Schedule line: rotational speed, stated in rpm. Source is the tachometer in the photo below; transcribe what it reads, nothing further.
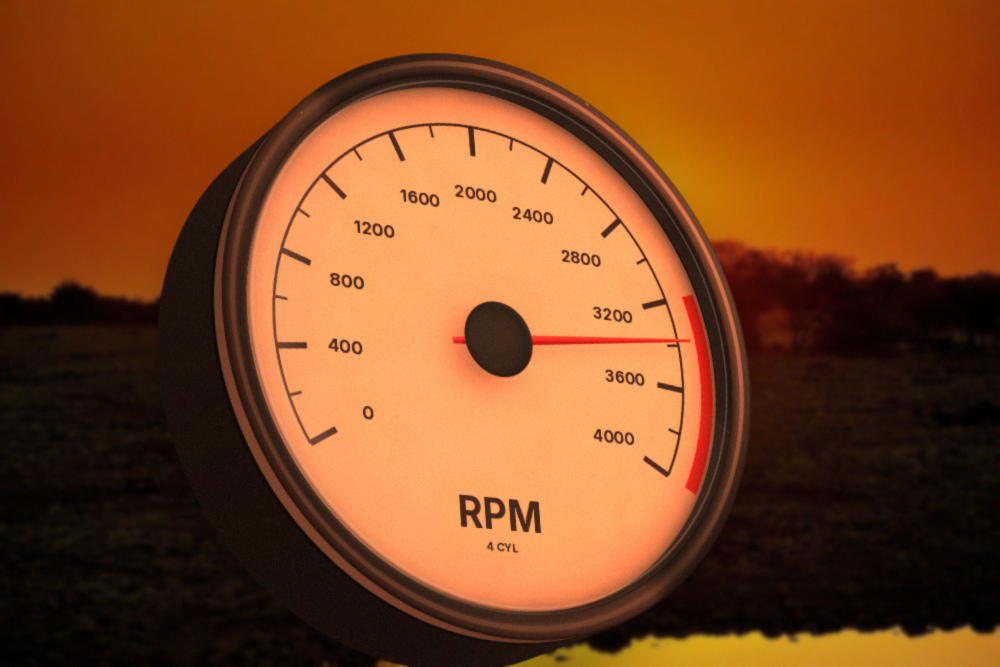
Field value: 3400 rpm
